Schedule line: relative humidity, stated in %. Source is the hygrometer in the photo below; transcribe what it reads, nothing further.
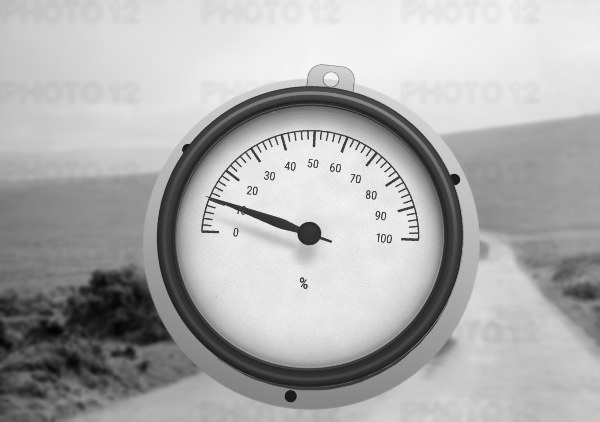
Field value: 10 %
